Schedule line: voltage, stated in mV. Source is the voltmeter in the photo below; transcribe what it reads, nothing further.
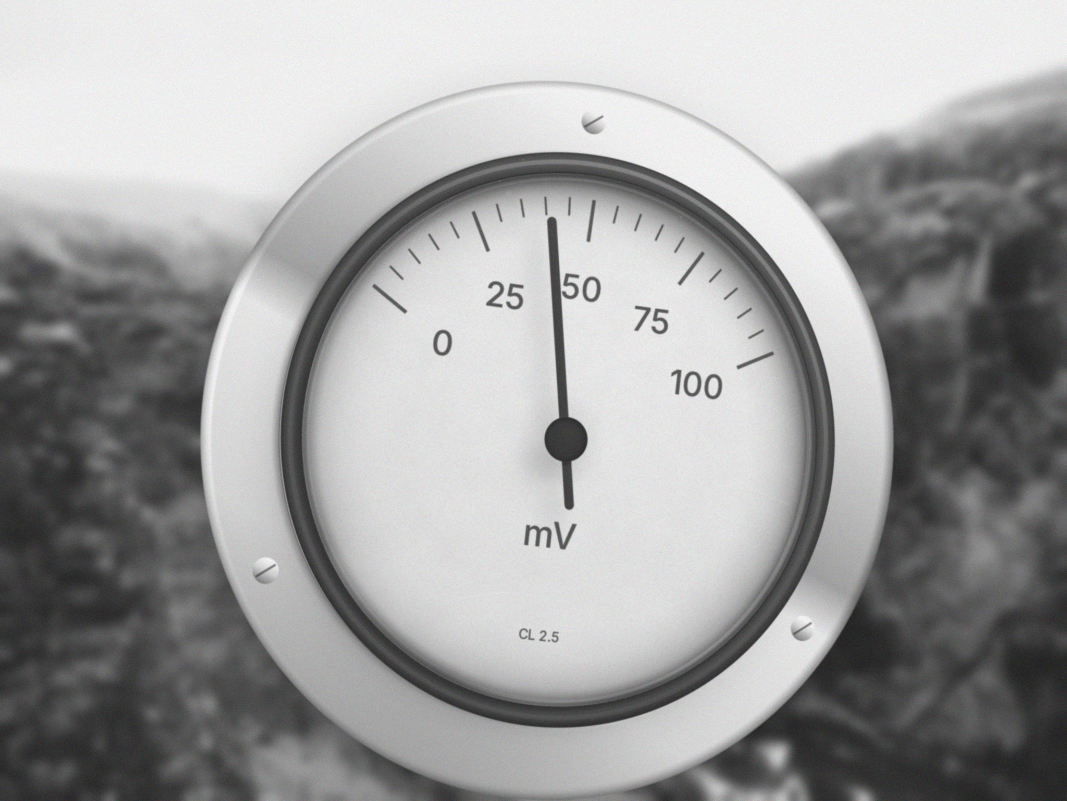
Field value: 40 mV
